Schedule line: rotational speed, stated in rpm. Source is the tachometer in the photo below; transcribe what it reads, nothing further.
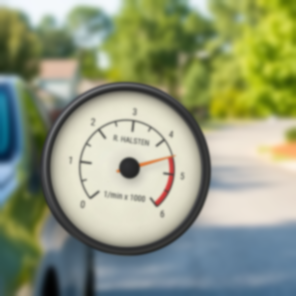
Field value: 4500 rpm
